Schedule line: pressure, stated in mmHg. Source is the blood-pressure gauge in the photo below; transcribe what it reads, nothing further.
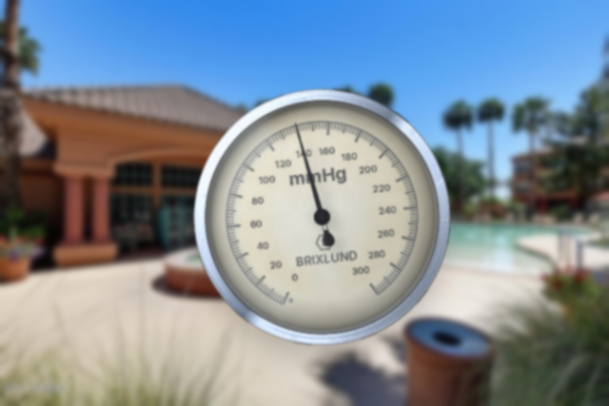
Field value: 140 mmHg
